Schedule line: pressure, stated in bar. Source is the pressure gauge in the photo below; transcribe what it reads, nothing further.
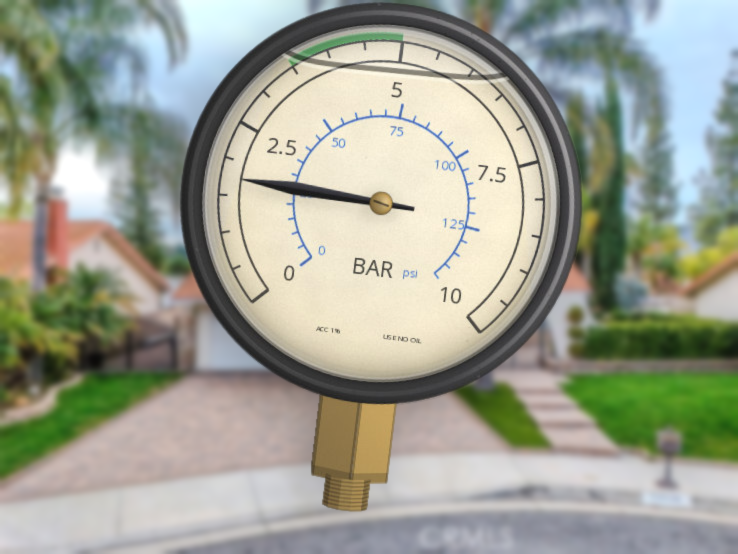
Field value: 1.75 bar
